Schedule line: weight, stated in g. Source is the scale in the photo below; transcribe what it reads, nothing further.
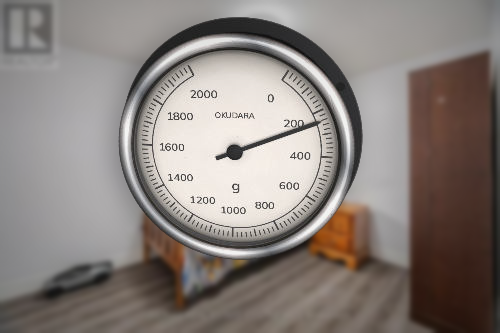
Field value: 240 g
